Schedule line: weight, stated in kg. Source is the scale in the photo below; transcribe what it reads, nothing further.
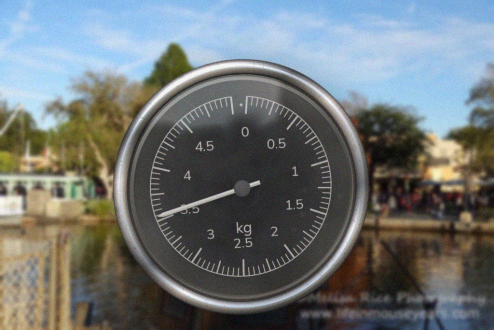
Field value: 3.55 kg
